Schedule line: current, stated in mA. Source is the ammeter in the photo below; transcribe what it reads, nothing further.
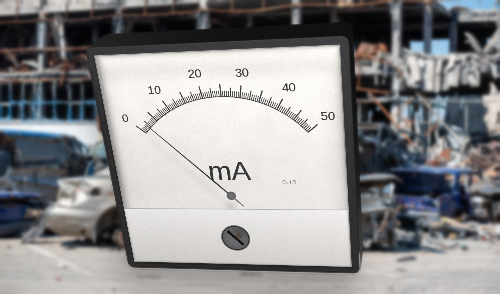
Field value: 2.5 mA
